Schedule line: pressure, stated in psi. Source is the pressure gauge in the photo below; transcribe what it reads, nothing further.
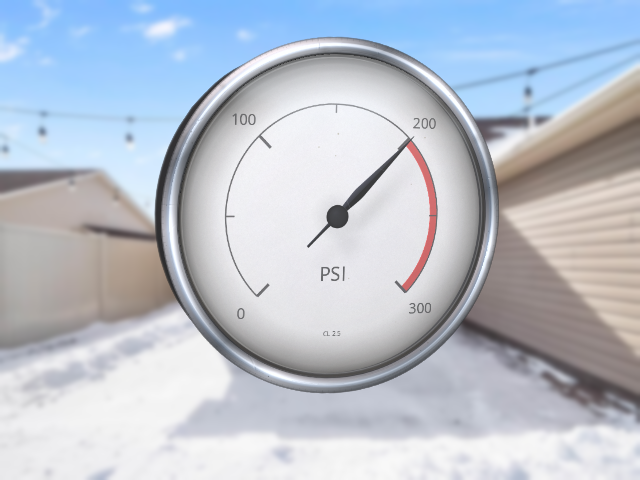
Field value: 200 psi
